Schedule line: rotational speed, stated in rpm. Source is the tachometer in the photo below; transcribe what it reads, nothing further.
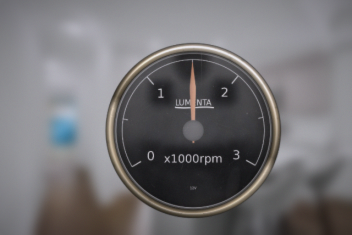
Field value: 1500 rpm
